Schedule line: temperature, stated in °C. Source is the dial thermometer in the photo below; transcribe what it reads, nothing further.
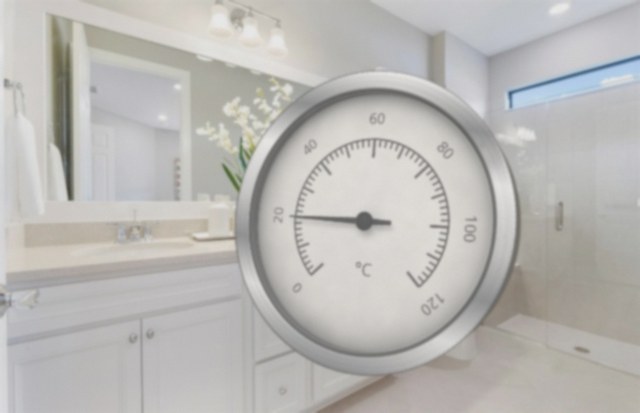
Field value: 20 °C
